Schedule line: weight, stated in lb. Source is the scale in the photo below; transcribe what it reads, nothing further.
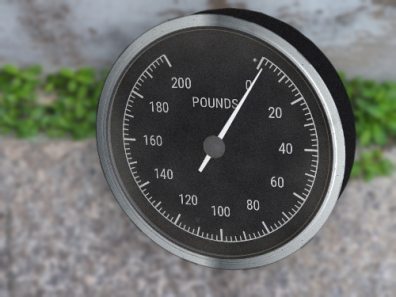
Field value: 2 lb
